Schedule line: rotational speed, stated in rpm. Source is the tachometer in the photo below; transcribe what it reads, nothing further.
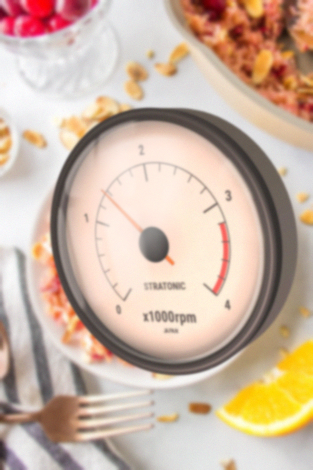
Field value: 1400 rpm
